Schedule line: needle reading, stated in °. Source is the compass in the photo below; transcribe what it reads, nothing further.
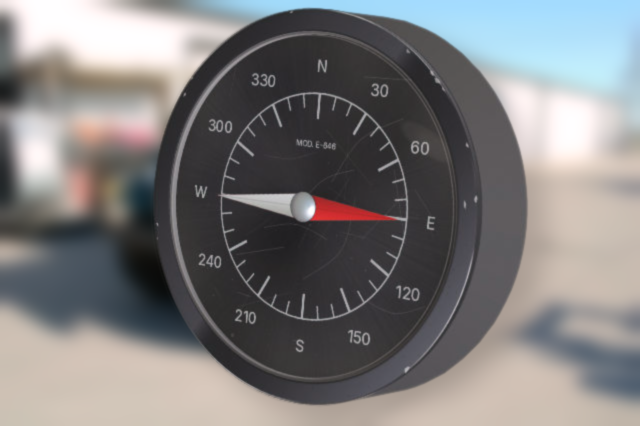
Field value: 90 °
